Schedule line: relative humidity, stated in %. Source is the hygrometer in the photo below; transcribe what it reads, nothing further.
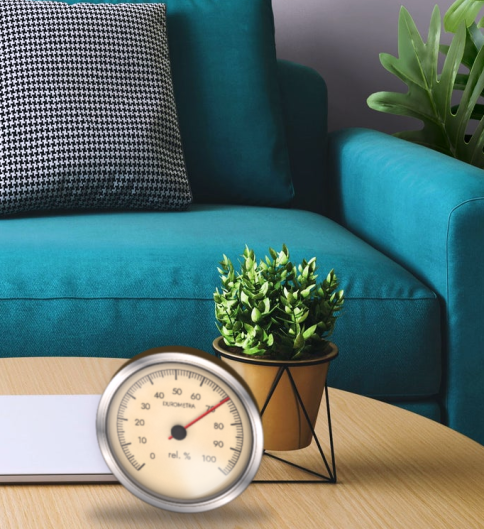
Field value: 70 %
